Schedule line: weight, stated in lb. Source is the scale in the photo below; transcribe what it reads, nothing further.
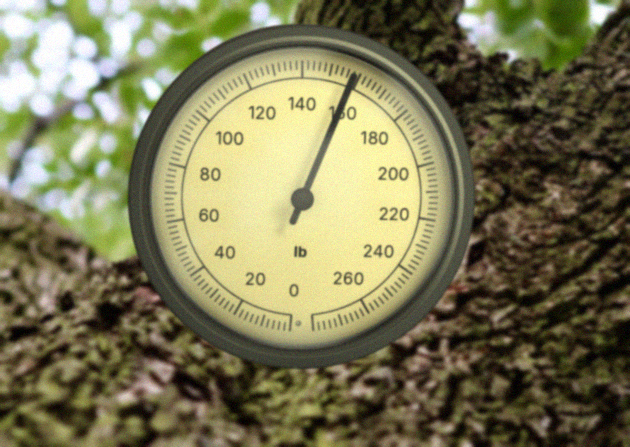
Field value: 158 lb
